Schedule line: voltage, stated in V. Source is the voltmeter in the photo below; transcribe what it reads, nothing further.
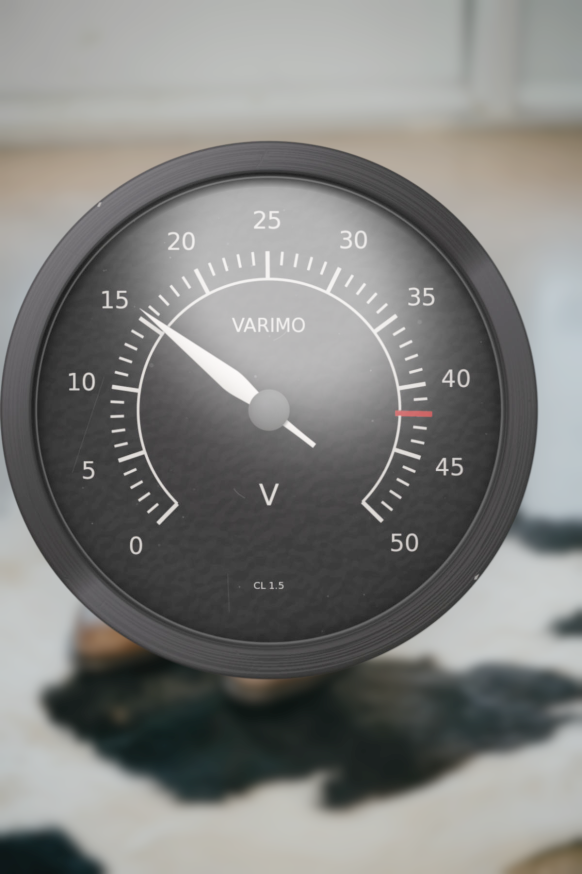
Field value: 15.5 V
